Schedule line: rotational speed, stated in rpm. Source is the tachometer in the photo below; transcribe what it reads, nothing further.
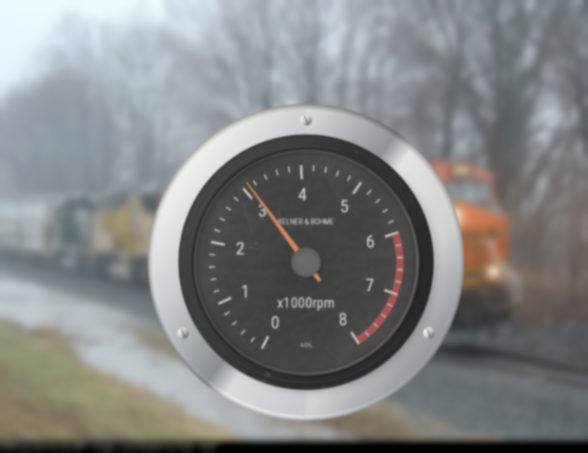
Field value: 3100 rpm
